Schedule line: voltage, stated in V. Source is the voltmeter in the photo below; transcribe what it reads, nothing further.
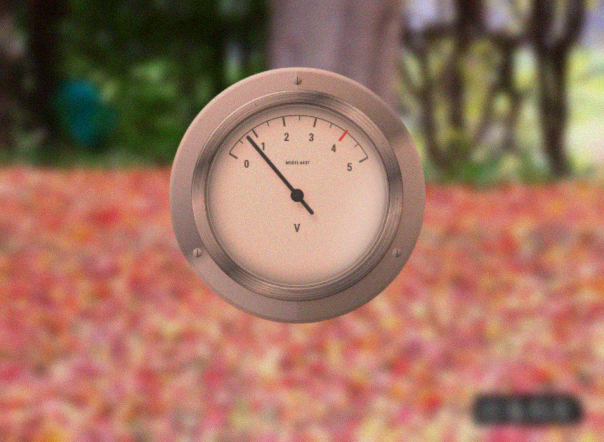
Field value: 0.75 V
